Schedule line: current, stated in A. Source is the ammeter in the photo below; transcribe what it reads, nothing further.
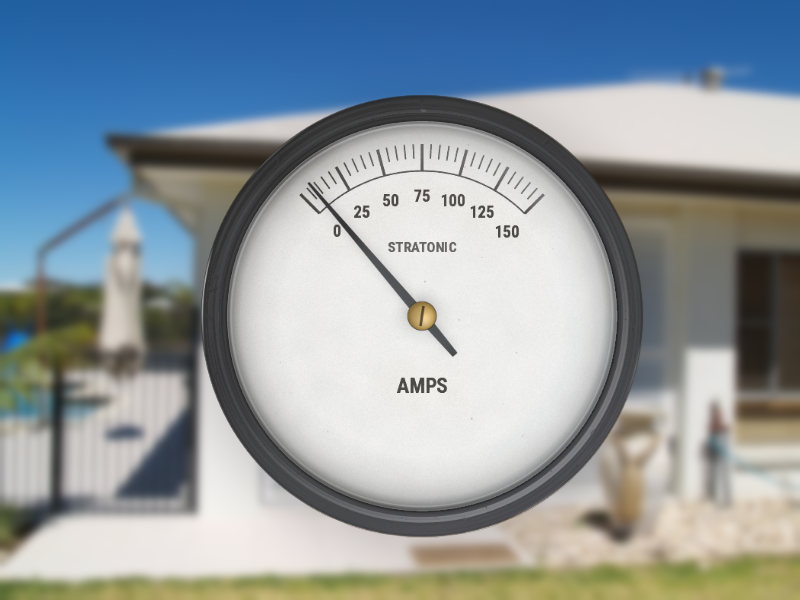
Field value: 7.5 A
